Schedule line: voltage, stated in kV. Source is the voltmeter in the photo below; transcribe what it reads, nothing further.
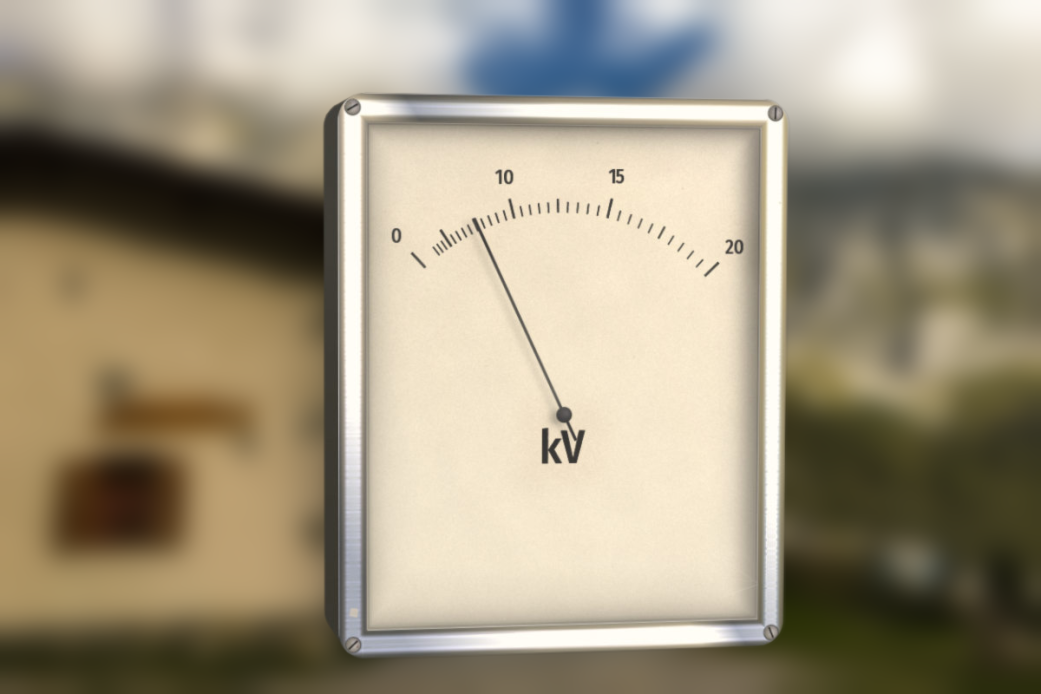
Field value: 7.5 kV
